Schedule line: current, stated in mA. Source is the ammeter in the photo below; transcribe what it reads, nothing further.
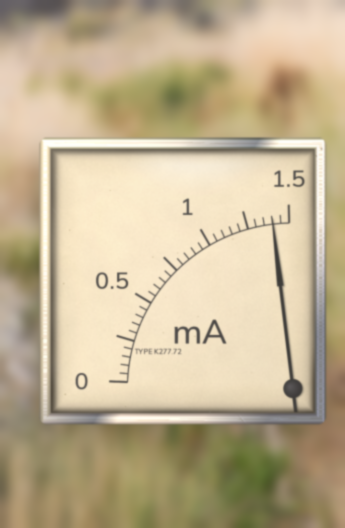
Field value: 1.4 mA
